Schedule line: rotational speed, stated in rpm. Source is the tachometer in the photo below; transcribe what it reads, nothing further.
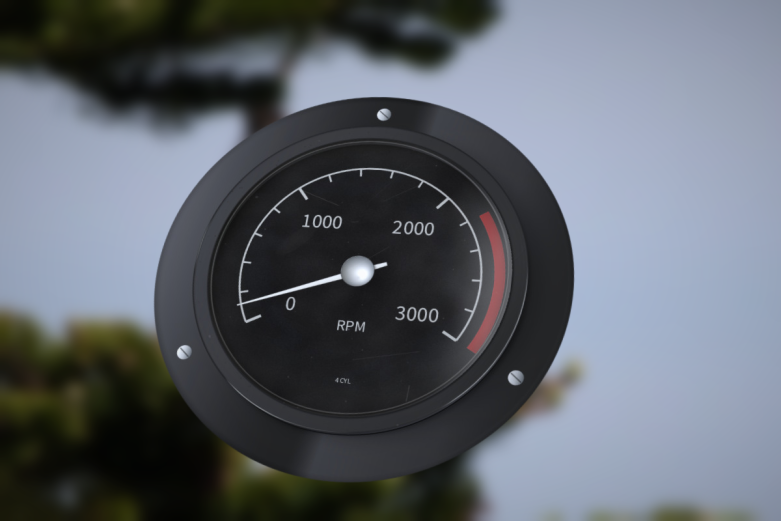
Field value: 100 rpm
